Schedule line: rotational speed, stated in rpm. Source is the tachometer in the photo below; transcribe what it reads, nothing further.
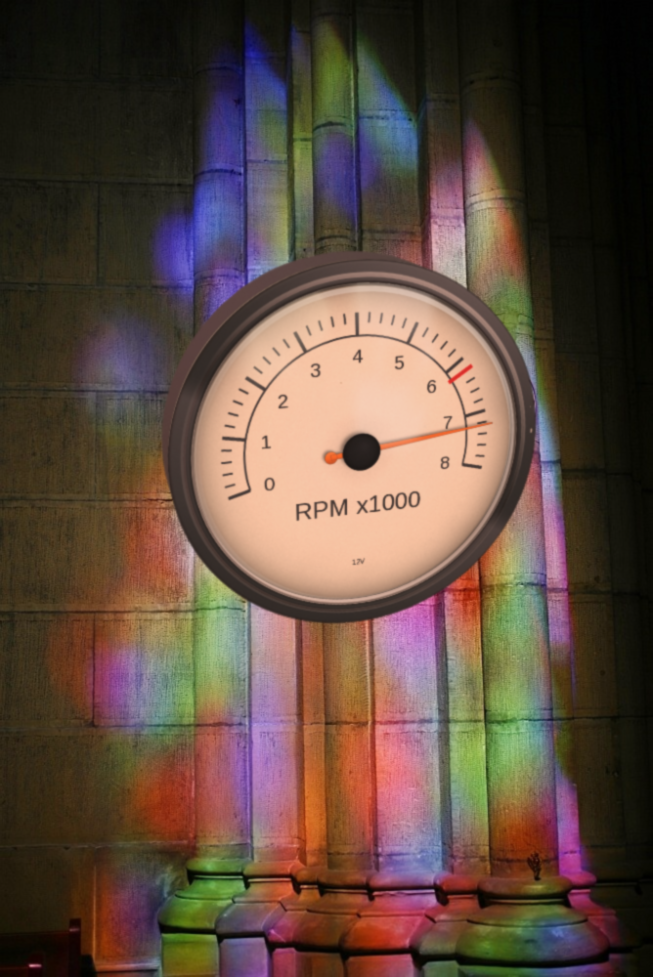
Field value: 7200 rpm
